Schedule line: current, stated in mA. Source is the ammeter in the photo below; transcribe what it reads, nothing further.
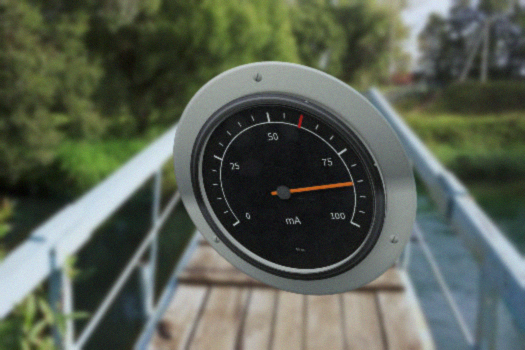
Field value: 85 mA
